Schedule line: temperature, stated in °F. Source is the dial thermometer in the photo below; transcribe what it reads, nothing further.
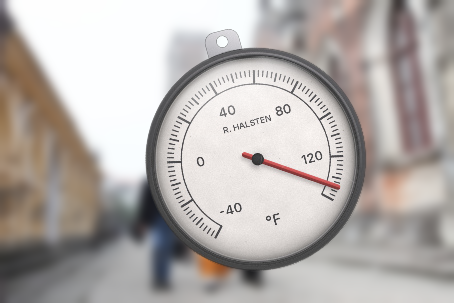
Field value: 134 °F
